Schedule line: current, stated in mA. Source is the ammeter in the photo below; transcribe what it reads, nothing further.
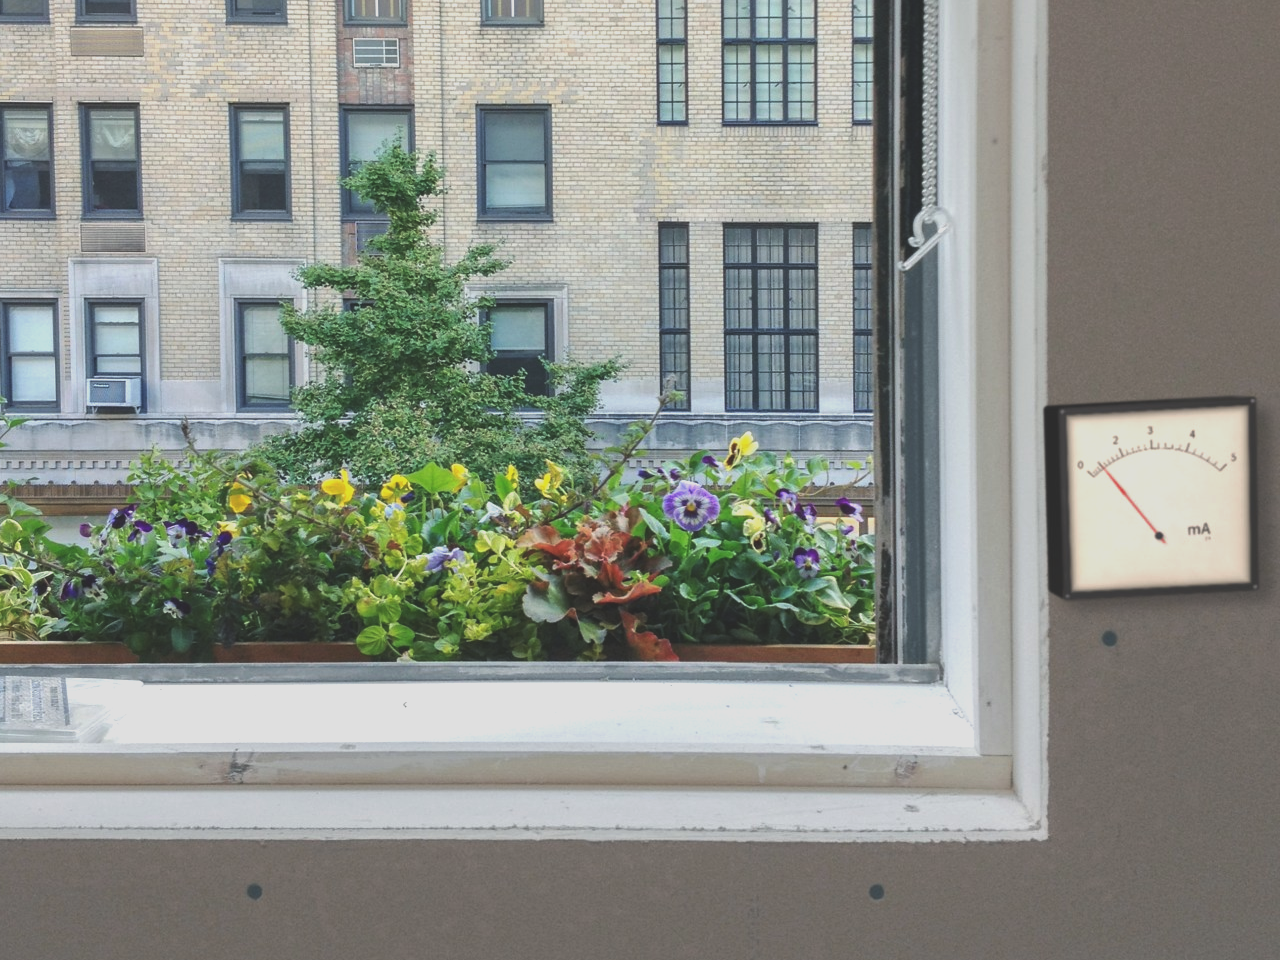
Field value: 1 mA
